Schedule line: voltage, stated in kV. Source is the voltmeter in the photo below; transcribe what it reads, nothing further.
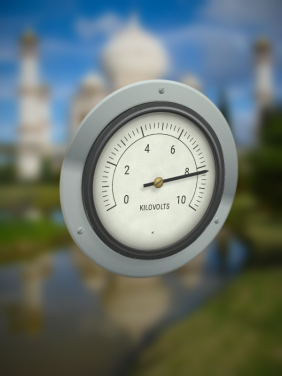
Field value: 8.2 kV
